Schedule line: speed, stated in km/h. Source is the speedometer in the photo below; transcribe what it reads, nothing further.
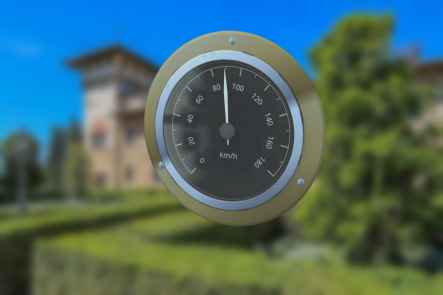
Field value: 90 km/h
